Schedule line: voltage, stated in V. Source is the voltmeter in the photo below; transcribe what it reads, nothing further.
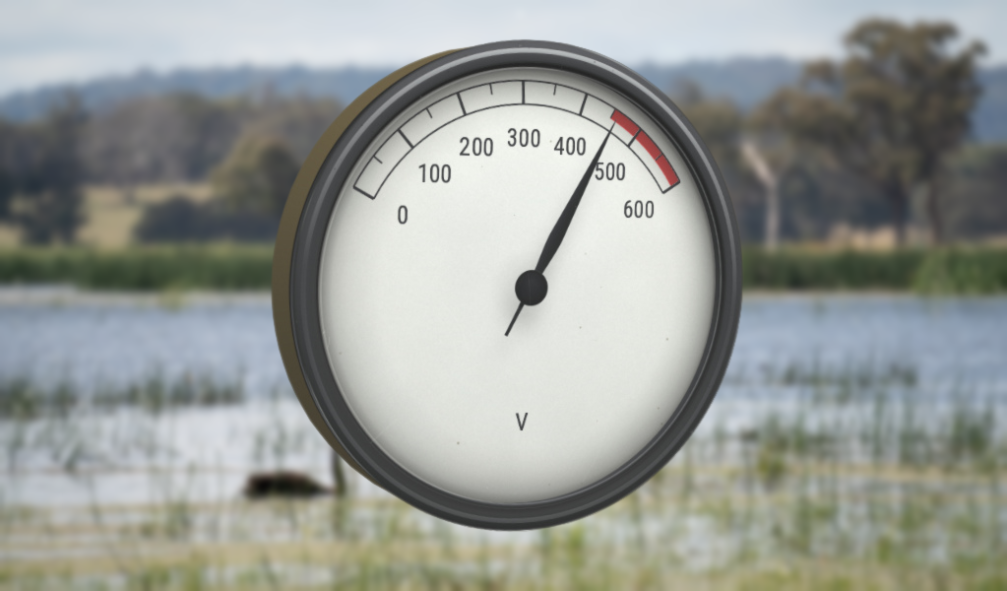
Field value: 450 V
